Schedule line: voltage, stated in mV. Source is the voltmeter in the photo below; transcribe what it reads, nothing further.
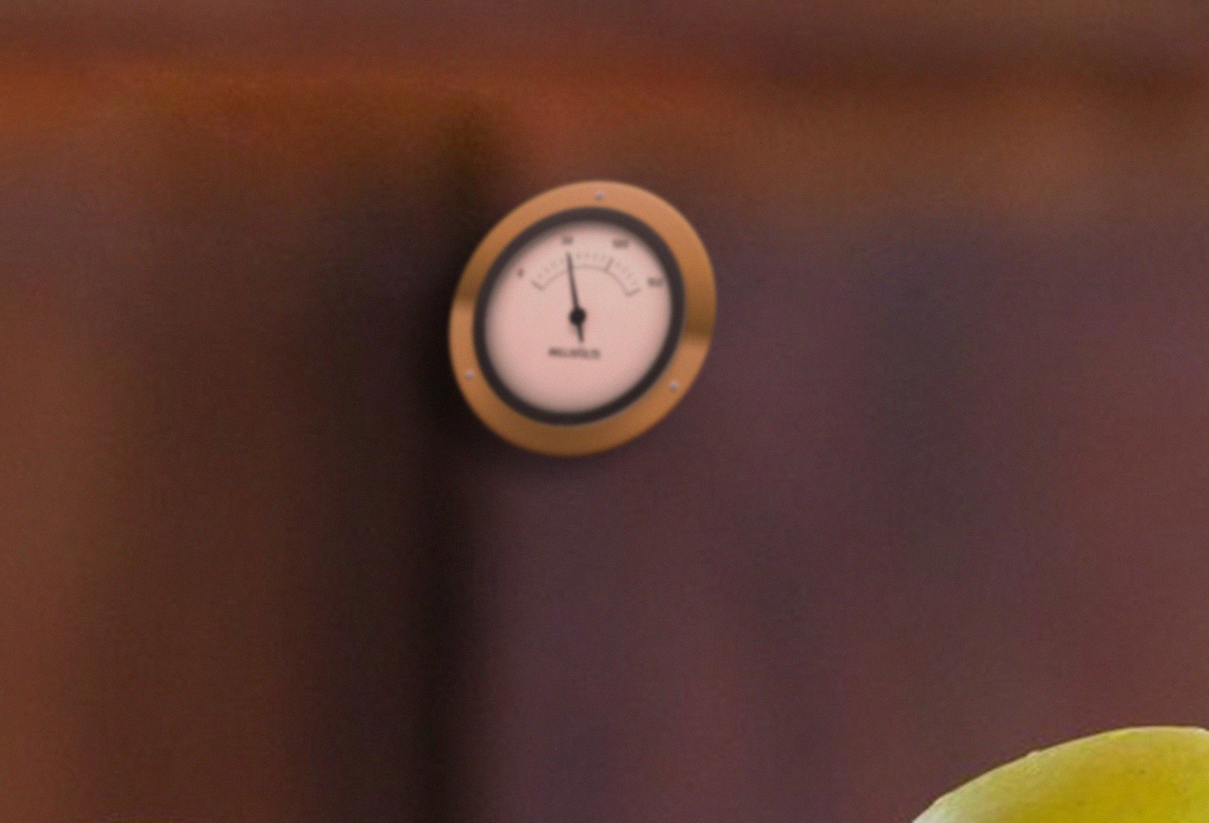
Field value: 50 mV
